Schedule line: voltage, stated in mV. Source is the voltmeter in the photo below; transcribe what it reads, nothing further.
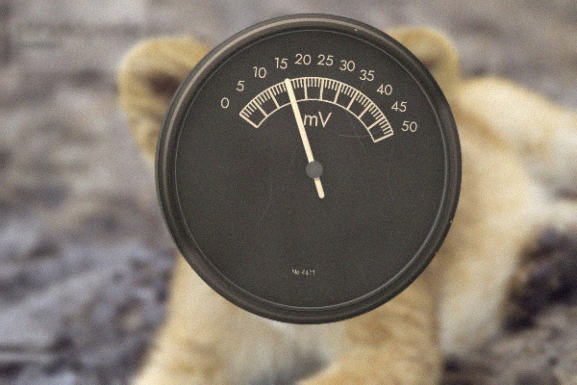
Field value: 15 mV
